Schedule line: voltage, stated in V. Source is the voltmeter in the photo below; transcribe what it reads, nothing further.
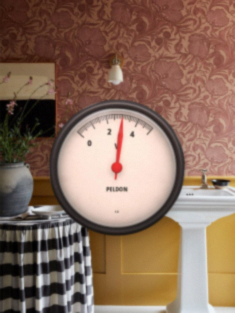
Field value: 3 V
